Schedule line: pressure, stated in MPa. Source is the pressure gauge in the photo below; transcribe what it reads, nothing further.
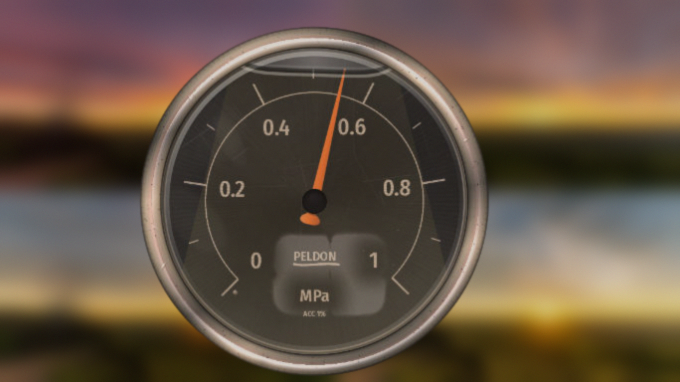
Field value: 0.55 MPa
